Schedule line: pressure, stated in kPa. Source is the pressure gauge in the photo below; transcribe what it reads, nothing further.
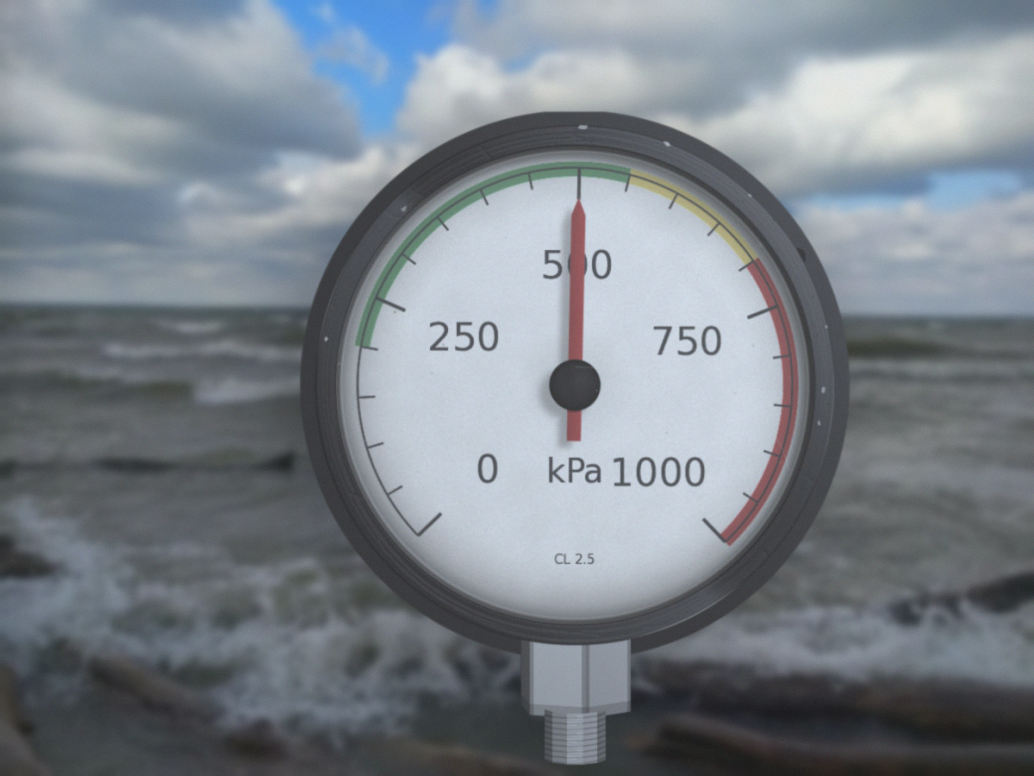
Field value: 500 kPa
